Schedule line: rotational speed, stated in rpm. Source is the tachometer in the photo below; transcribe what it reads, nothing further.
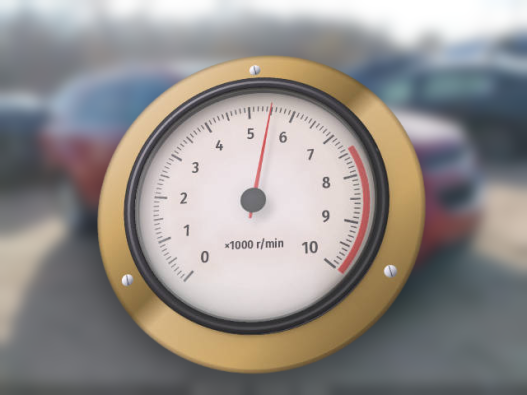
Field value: 5500 rpm
